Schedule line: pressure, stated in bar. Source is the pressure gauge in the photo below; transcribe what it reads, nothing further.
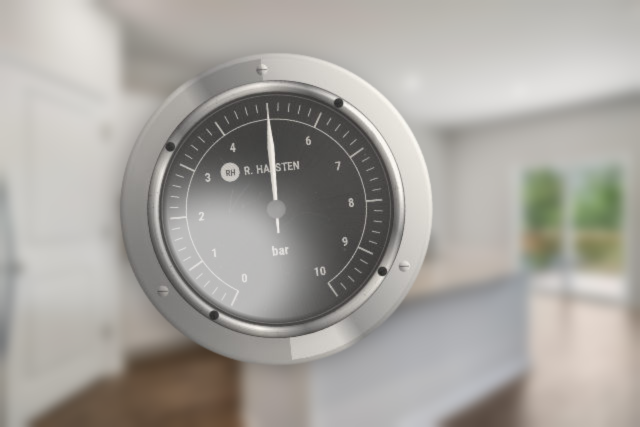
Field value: 5 bar
